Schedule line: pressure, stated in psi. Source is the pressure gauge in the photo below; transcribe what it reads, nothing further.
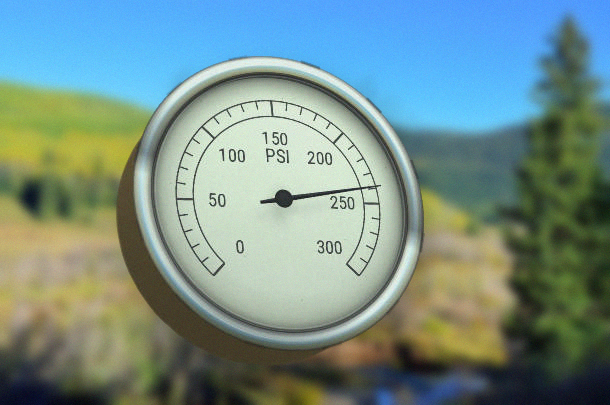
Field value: 240 psi
